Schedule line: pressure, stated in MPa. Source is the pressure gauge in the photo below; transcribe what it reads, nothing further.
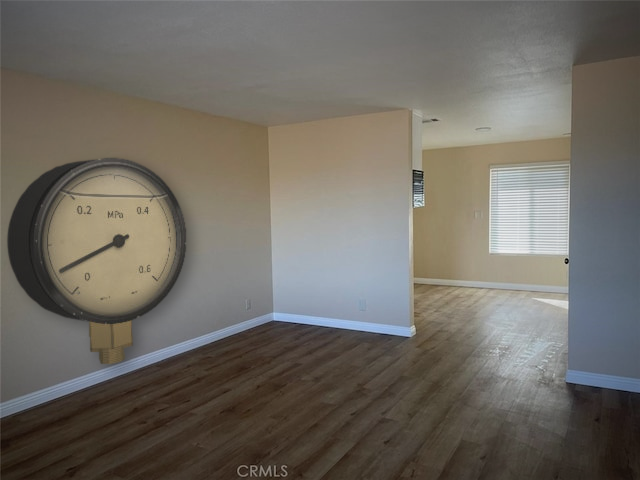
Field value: 0.05 MPa
